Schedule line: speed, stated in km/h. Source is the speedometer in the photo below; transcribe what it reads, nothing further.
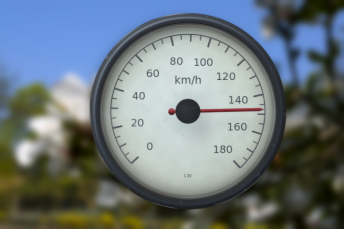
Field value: 147.5 km/h
